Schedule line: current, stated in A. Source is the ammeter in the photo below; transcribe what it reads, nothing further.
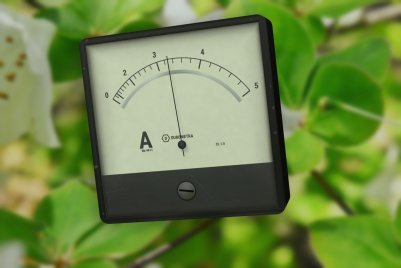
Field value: 3.3 A
